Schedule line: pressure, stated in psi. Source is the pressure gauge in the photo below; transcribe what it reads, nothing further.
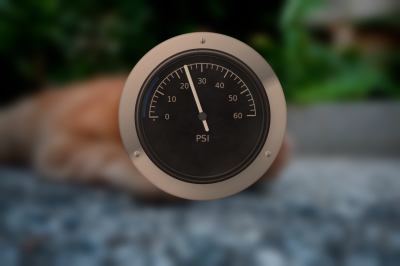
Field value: 24 psi
